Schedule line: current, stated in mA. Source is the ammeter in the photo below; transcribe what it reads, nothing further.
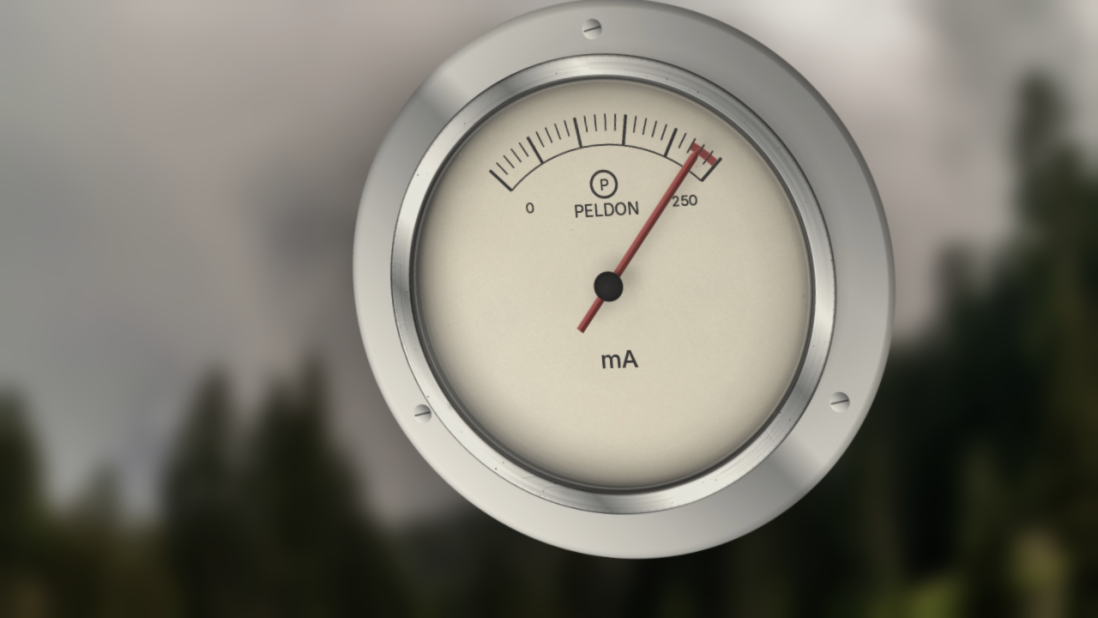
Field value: 230 mA
